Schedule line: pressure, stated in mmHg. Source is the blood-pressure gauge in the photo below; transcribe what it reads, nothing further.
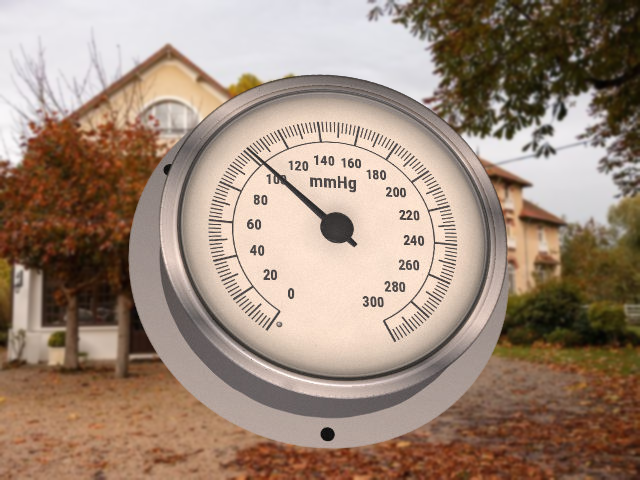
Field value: 100 mmHg
